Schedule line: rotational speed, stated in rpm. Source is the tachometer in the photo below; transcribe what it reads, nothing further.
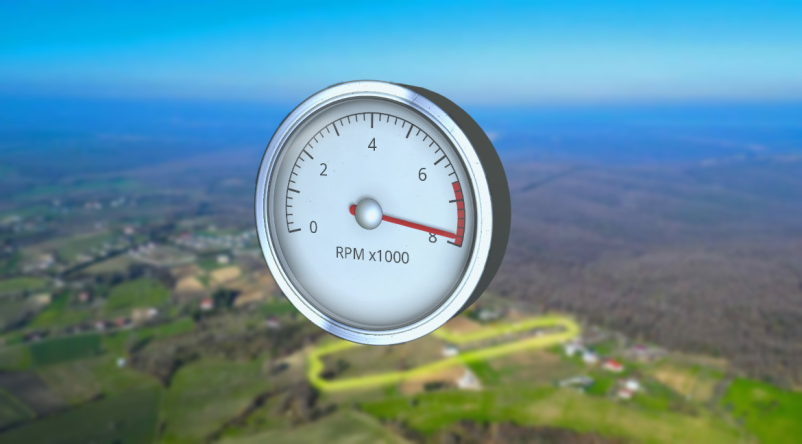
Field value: 7800 rpm
